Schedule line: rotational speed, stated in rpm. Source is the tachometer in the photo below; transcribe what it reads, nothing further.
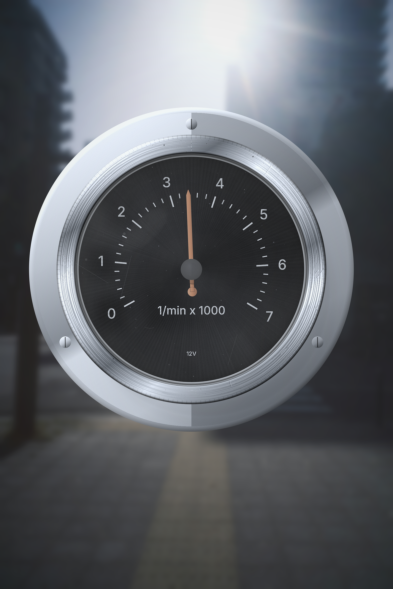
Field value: 3400 rpm
